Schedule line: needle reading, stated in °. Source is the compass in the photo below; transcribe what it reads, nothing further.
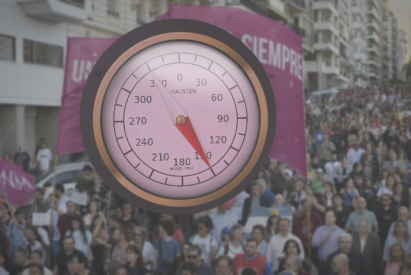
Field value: 150 °
